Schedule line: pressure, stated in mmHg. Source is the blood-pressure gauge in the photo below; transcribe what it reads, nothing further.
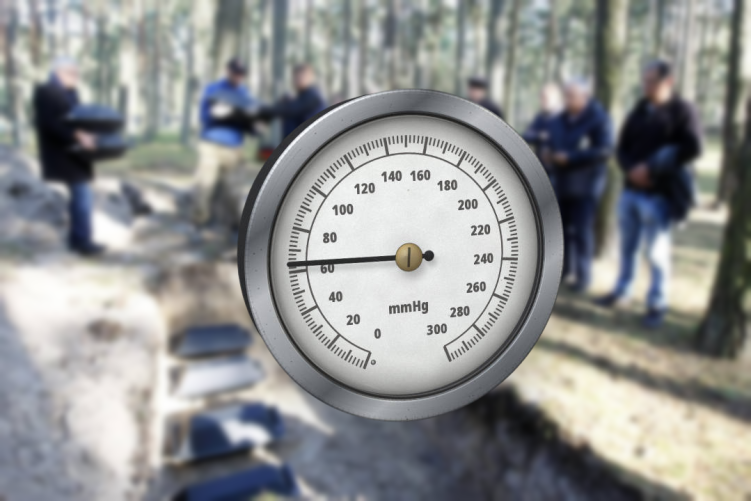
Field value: 64 mmHg
